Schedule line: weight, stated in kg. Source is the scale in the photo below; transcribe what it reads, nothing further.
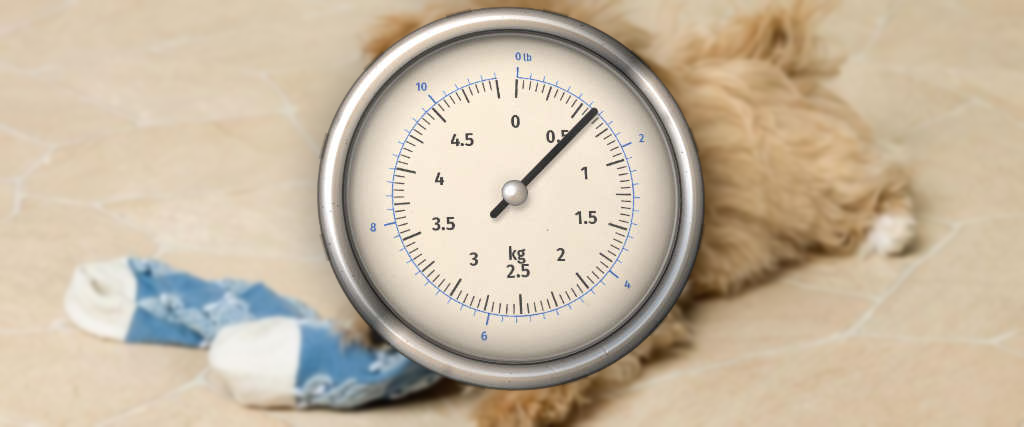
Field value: 0.6 kg
